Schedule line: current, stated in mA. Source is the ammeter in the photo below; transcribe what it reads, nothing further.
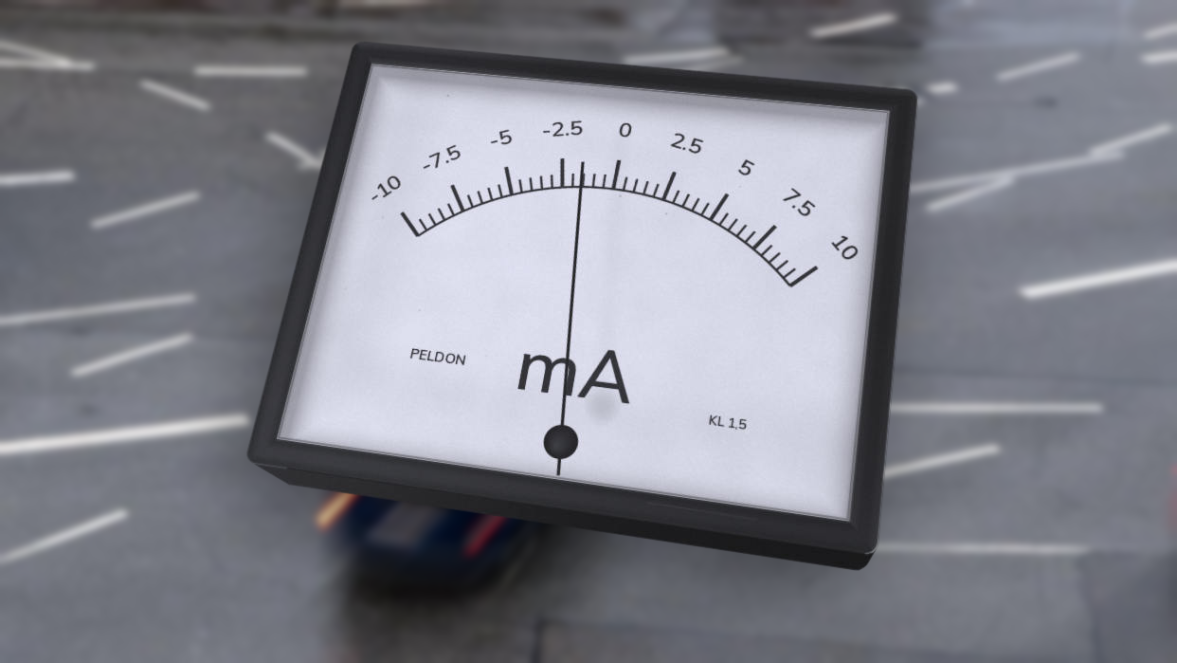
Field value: -1.5 mA
